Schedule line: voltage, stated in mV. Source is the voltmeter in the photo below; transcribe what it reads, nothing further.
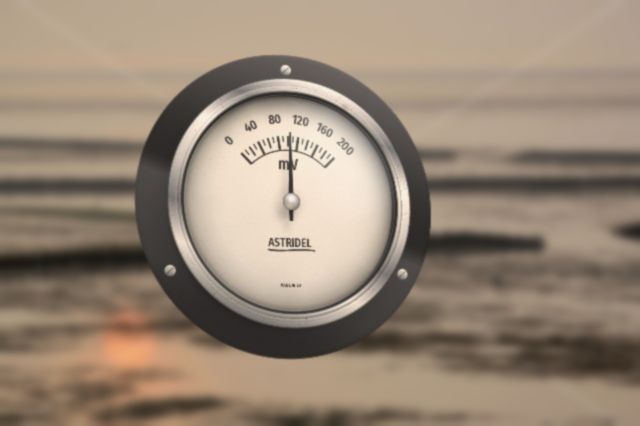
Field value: 100 mV
